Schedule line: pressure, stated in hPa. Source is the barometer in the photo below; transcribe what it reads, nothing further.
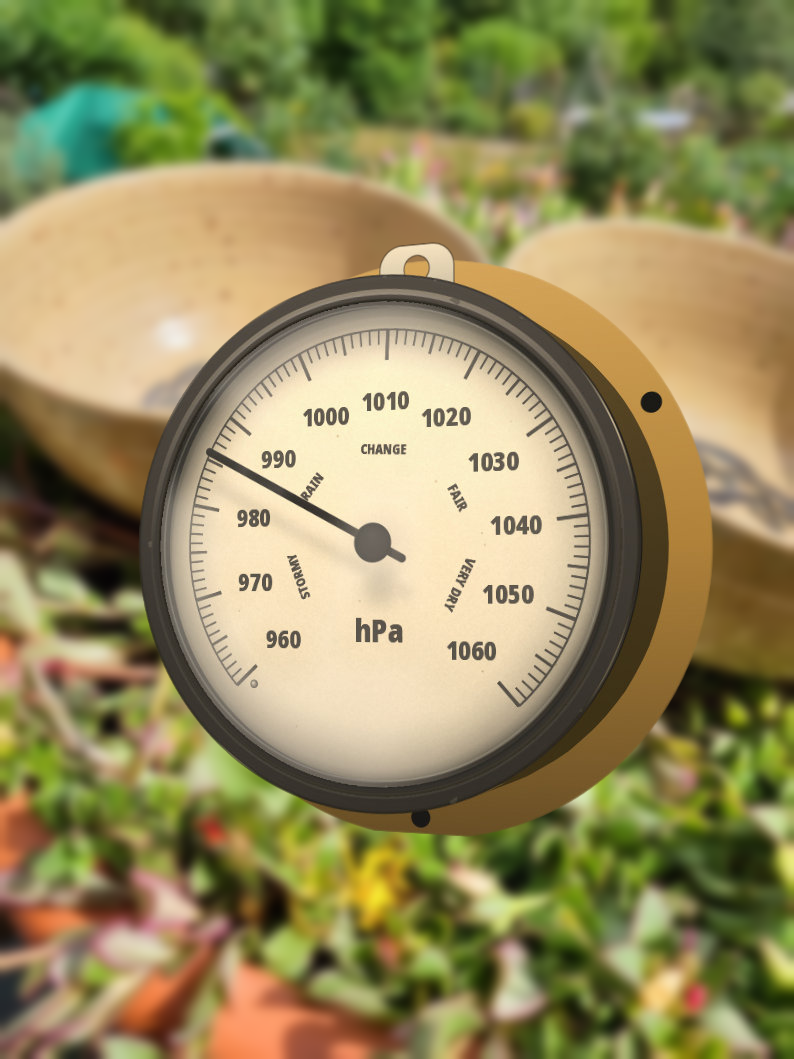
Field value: 986 hPa
